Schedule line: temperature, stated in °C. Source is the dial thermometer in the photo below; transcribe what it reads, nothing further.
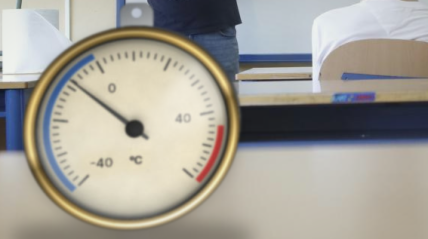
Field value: -8 °C
